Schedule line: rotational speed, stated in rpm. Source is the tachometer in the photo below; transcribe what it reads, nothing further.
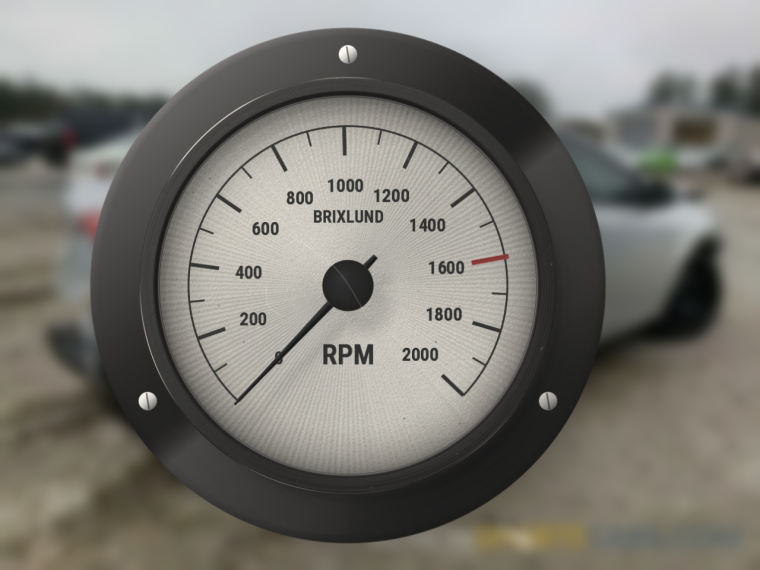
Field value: 0 rpm
